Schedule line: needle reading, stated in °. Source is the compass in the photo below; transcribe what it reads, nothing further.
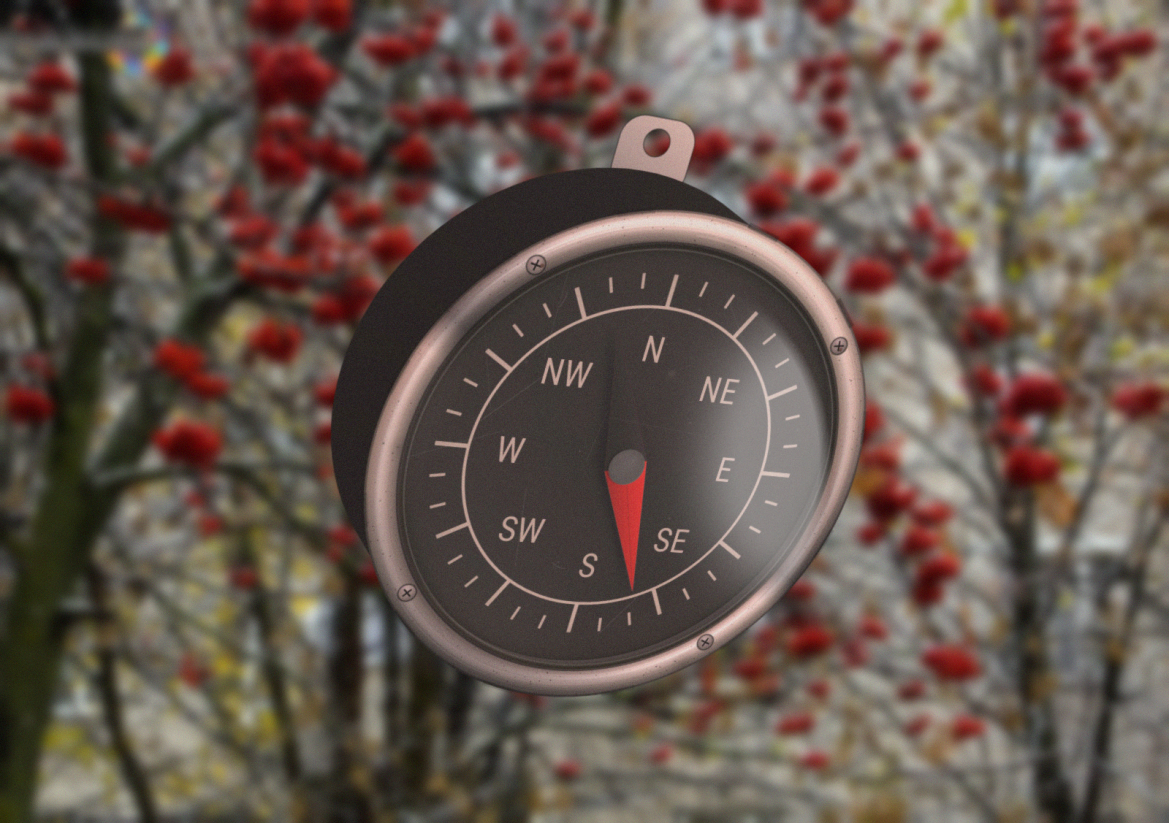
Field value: 160 °
